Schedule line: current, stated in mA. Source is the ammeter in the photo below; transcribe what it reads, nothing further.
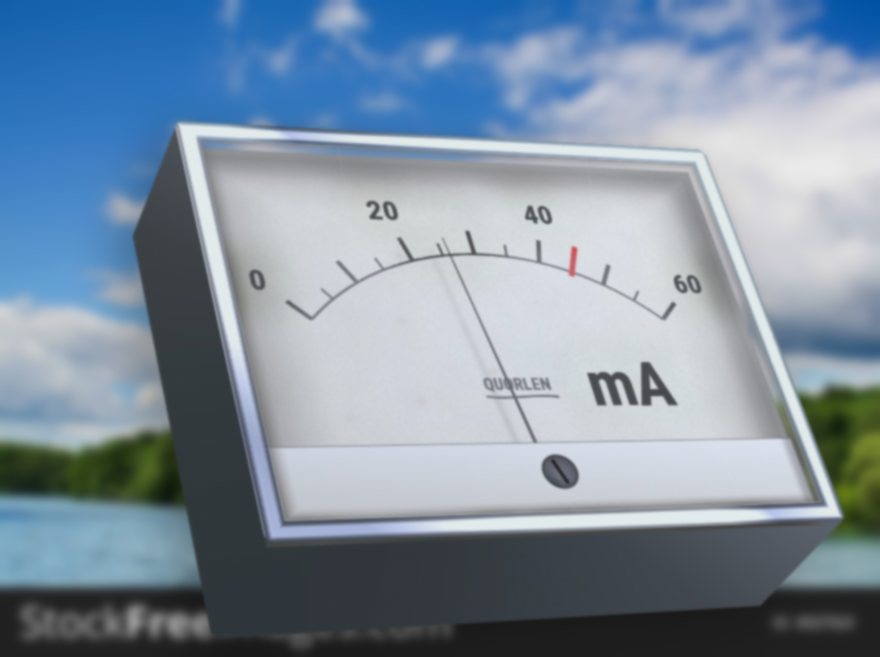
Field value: 25 mA
